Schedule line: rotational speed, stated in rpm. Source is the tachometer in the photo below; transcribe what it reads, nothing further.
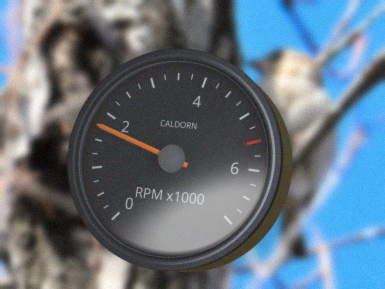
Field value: 1750 rpm
